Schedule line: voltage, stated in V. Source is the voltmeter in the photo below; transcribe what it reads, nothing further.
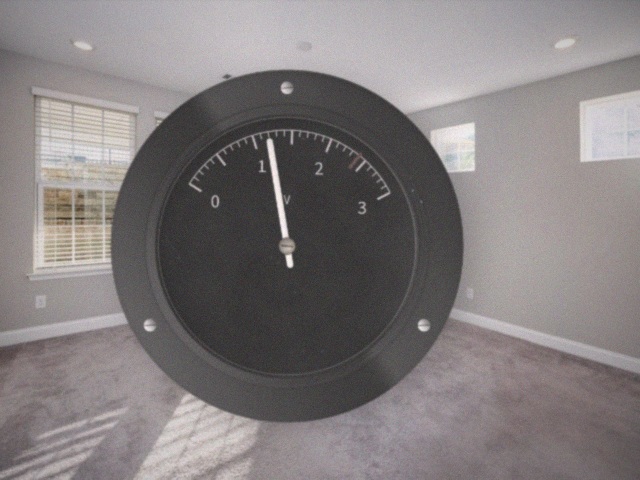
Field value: 1.2 V
